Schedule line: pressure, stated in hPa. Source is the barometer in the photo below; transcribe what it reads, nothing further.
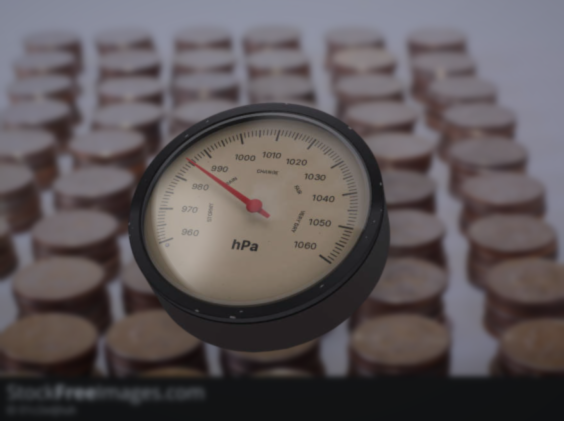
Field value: 985 hPa
